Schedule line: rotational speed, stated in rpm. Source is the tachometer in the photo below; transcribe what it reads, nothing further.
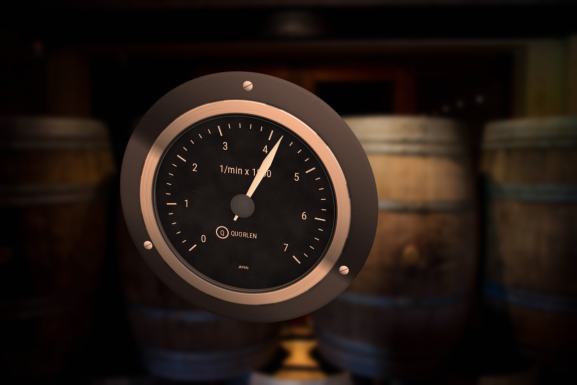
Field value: 4200 rpm
